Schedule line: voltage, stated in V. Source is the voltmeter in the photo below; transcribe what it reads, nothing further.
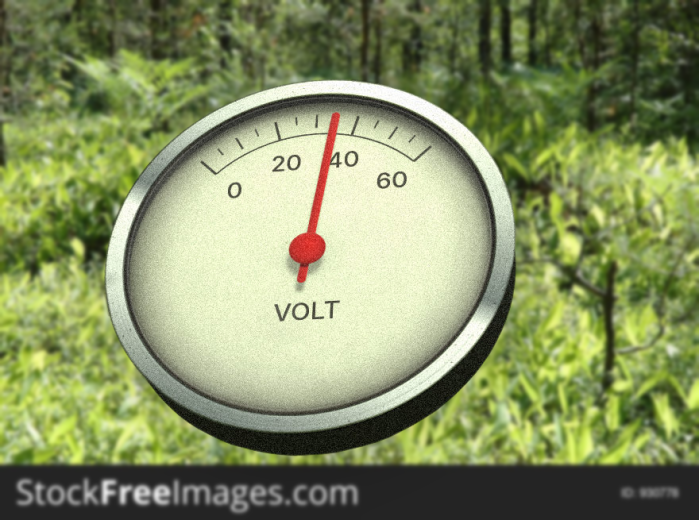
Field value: 35 V
